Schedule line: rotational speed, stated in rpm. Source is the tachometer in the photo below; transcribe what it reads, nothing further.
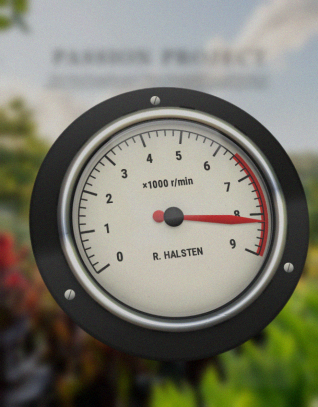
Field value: 8200 rpm
